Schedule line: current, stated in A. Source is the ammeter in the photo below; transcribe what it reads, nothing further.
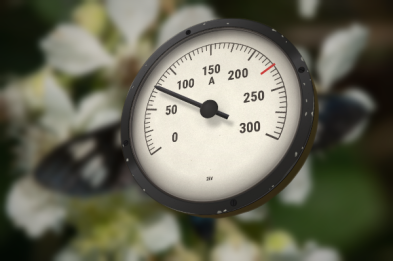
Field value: 75 A
